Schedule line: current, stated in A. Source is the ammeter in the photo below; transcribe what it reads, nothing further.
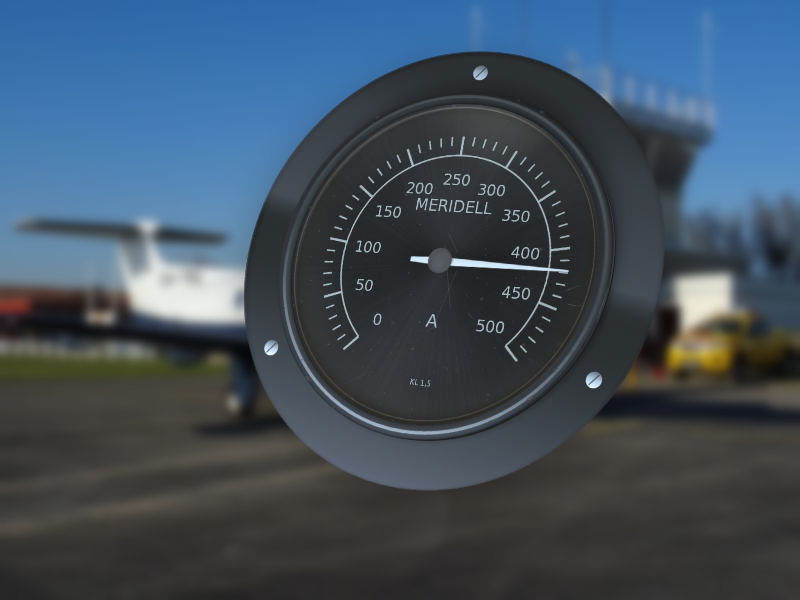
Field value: 420 A
